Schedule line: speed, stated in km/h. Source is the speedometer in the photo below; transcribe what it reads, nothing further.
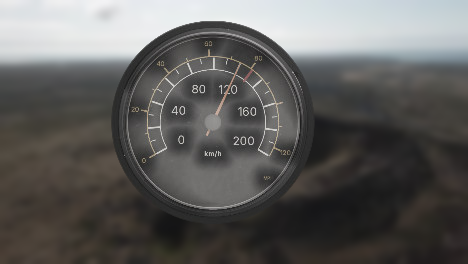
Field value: 120 km/h
